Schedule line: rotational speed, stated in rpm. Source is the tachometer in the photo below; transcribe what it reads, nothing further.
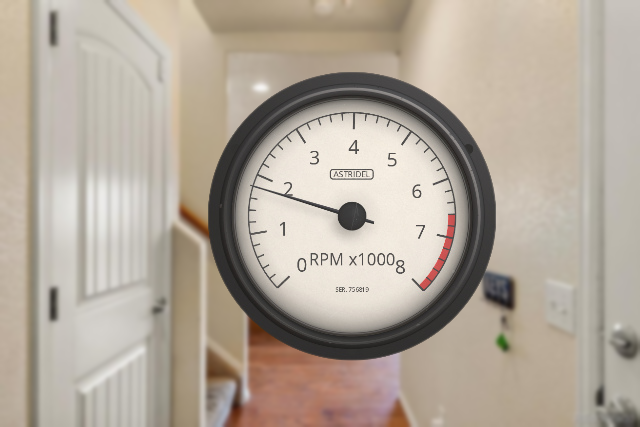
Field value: 1800 rpm
